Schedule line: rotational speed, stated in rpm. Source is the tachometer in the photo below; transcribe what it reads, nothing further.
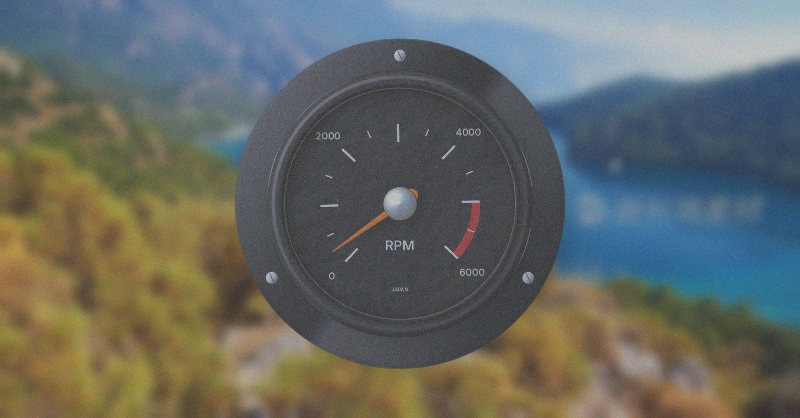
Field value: 250 rpm
